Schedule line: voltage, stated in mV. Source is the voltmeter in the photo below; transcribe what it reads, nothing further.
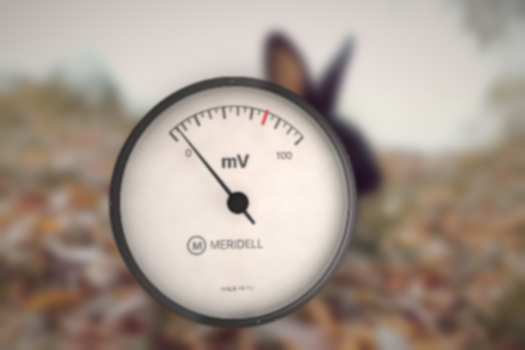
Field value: 5 mV
